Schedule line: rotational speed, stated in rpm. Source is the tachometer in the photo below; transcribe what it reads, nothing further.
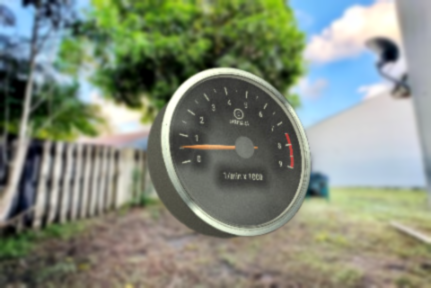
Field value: 500 rpm
